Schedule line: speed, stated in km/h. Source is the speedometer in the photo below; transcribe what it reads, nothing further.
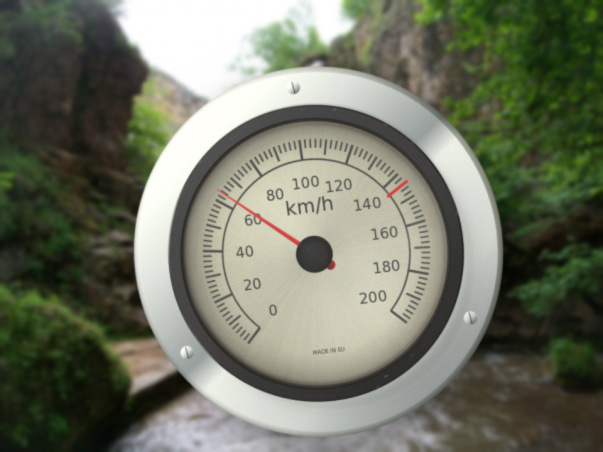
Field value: 64 km/h
